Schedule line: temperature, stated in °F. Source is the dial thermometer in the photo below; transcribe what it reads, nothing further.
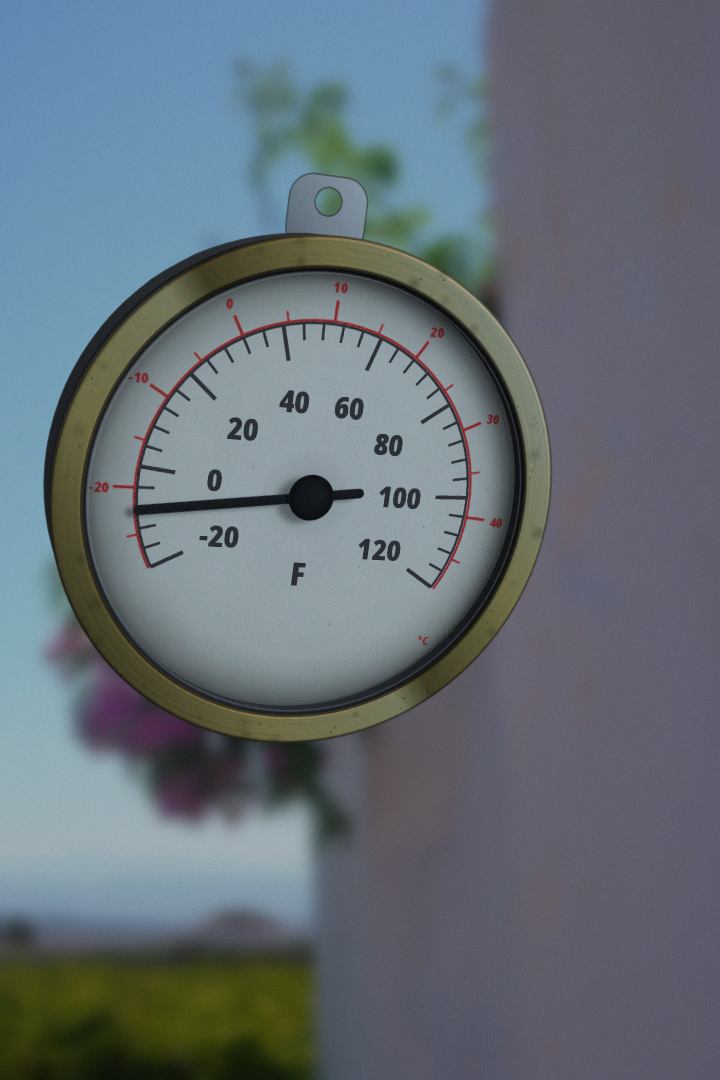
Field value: -8 °F
